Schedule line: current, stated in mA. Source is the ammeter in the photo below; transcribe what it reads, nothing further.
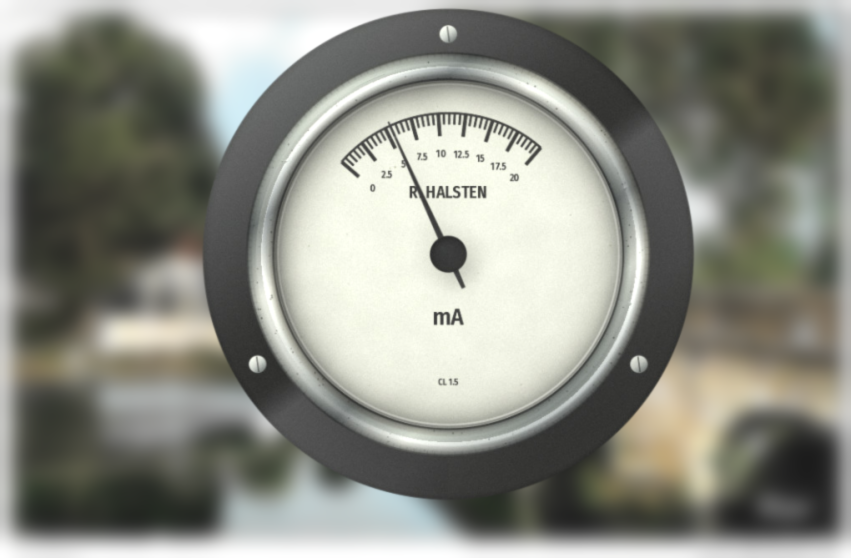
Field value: 5.5 mA
